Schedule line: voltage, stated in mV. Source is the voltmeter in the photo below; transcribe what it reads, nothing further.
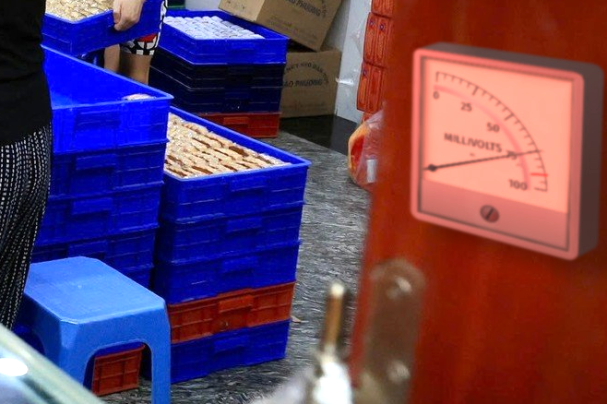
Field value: 75 mV
